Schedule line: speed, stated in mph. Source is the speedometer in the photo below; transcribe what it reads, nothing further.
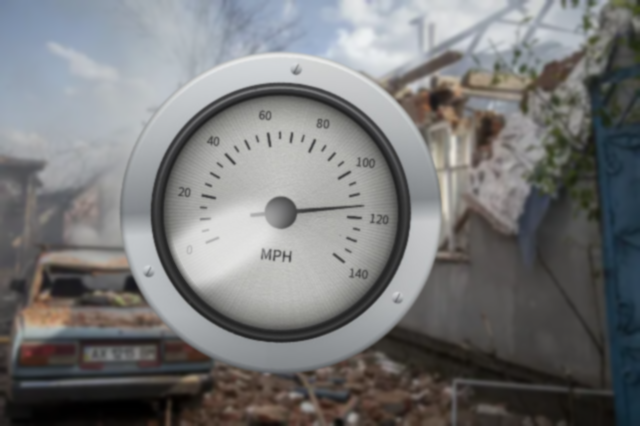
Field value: 115 mph
